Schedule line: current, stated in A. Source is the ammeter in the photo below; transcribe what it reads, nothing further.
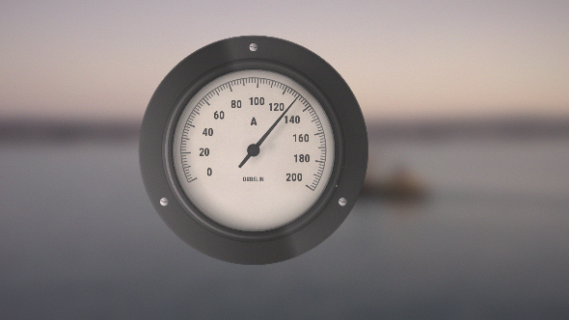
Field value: 130 A
